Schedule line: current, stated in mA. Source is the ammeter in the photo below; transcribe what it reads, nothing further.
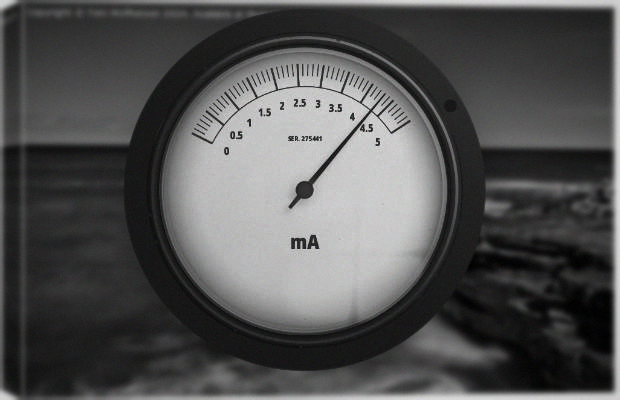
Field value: 4.3 mA
